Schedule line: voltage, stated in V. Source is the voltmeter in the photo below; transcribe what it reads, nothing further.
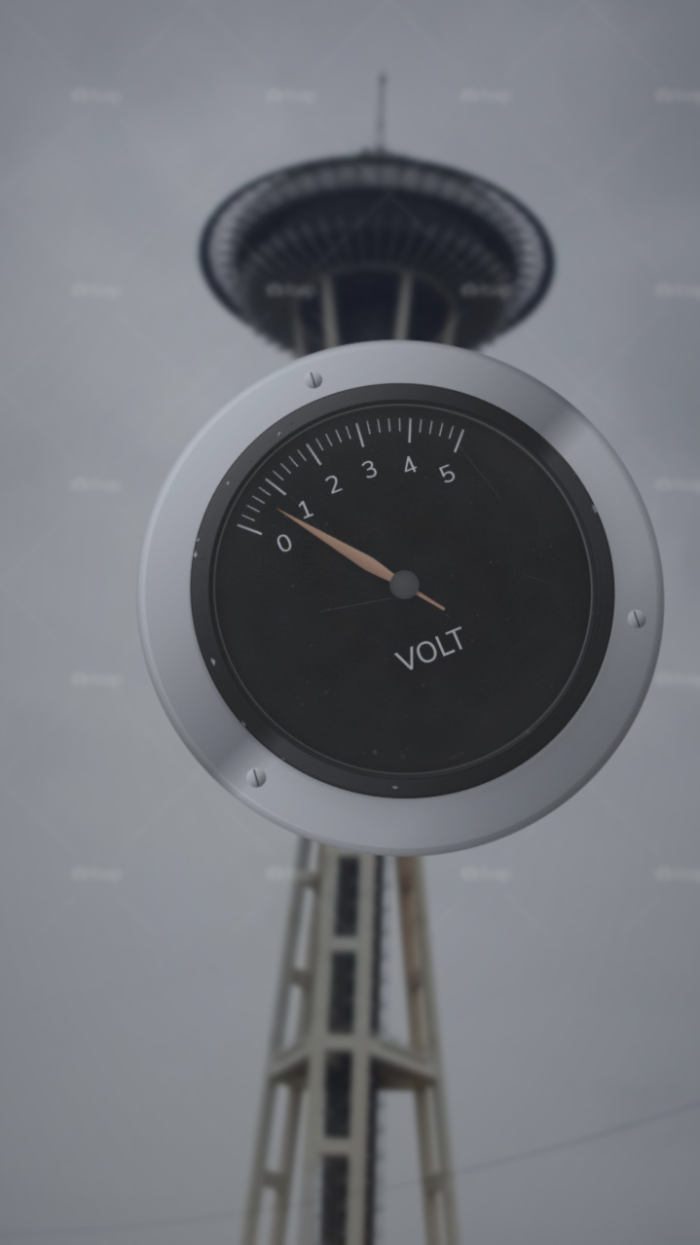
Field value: 0.6 V
